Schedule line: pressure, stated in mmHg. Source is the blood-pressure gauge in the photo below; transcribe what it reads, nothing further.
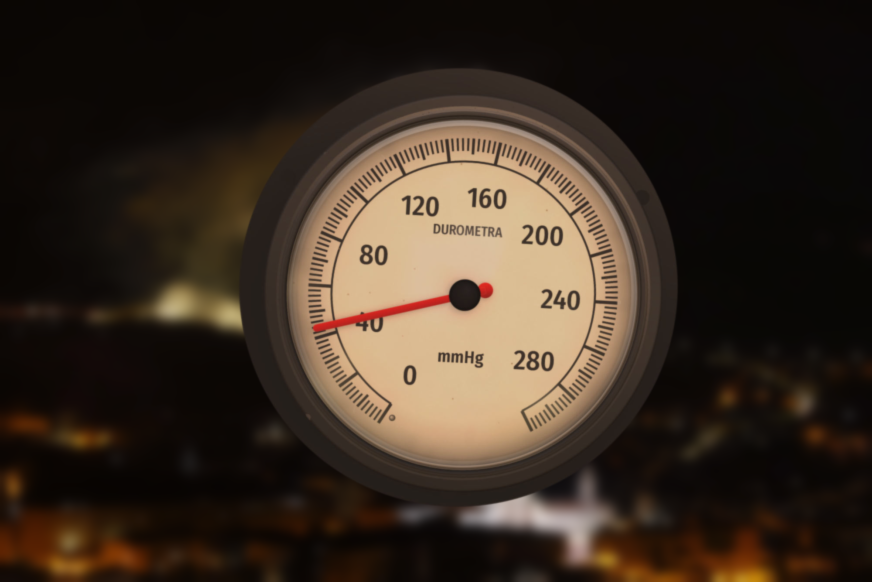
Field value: 44 mmHg
